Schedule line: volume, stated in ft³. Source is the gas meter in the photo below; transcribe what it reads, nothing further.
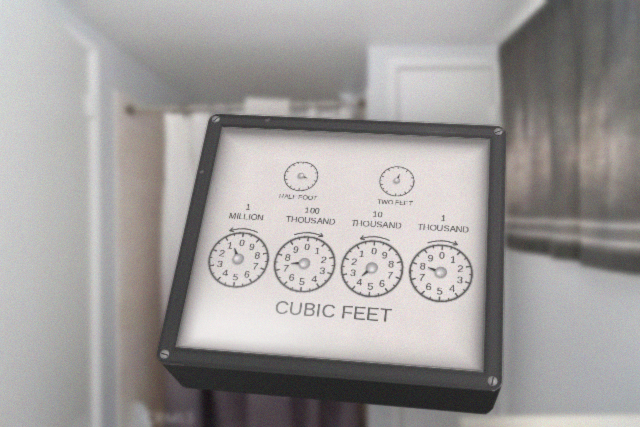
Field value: 73800 ft³
